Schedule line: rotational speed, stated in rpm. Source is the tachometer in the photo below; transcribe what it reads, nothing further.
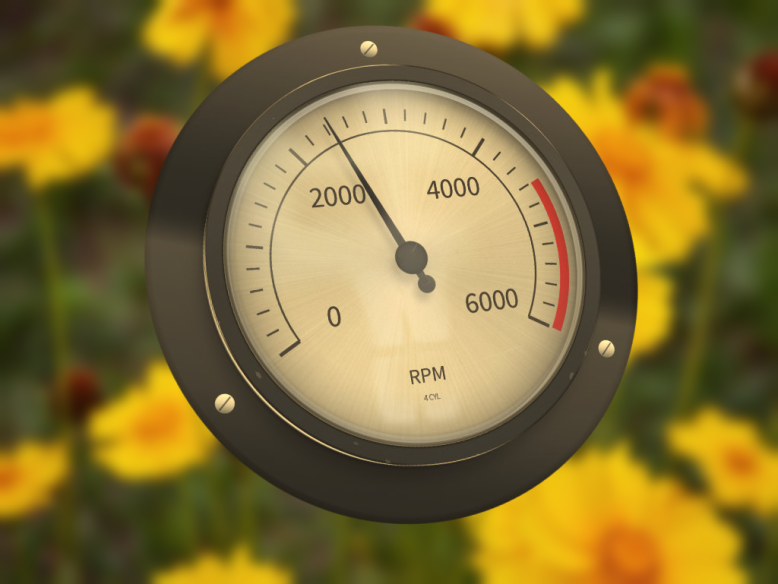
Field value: 2400 rpm
